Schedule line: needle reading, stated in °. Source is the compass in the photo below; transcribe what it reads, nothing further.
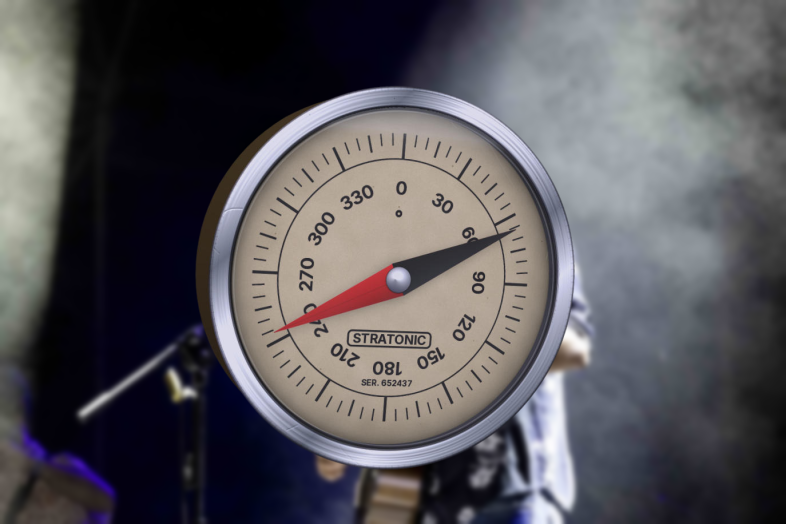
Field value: 245 °
